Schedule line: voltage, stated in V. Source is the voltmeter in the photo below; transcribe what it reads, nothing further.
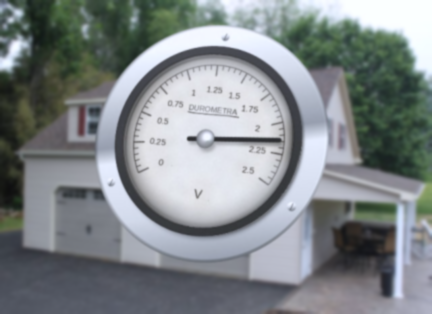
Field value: 2.15 V
